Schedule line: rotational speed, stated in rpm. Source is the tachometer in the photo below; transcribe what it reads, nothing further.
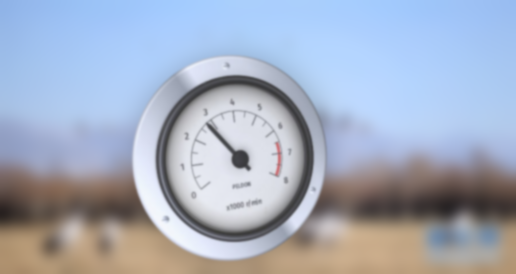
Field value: 2750 rpm
